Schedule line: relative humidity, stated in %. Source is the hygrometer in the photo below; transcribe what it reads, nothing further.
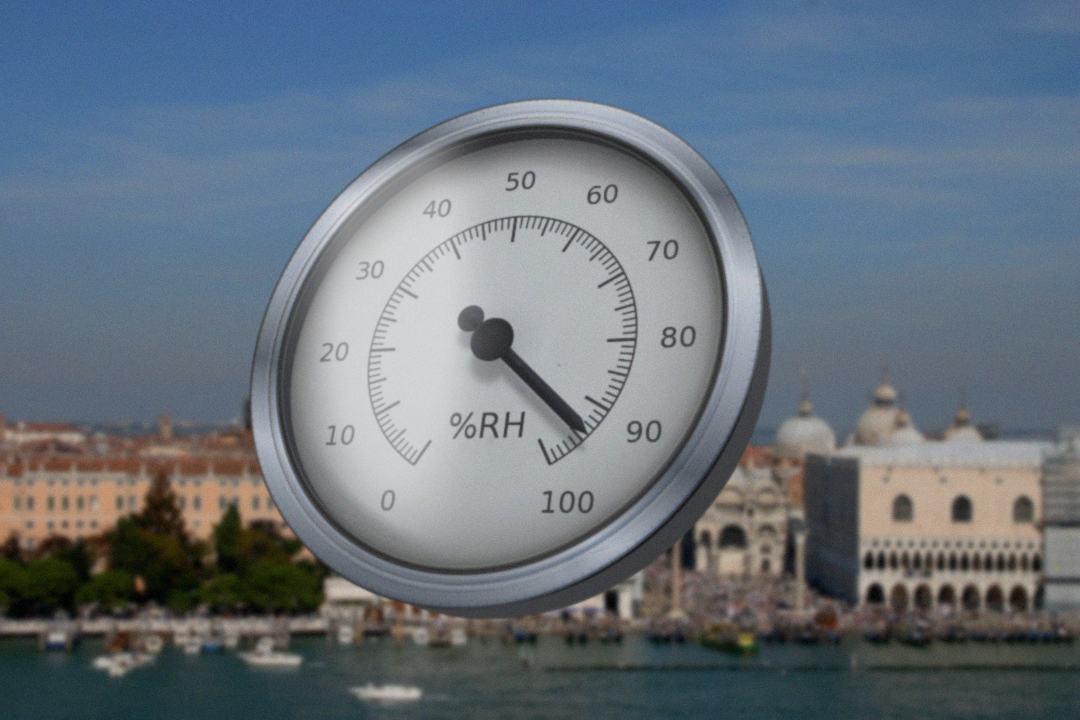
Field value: 94 %
